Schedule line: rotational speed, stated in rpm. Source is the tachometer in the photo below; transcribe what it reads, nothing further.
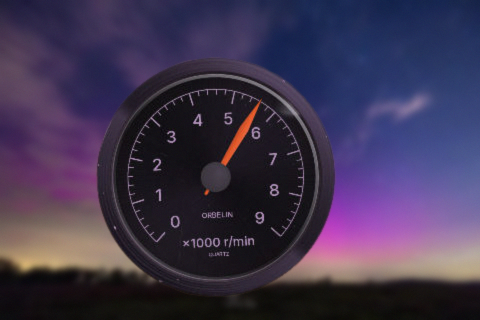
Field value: 5600 rpm
